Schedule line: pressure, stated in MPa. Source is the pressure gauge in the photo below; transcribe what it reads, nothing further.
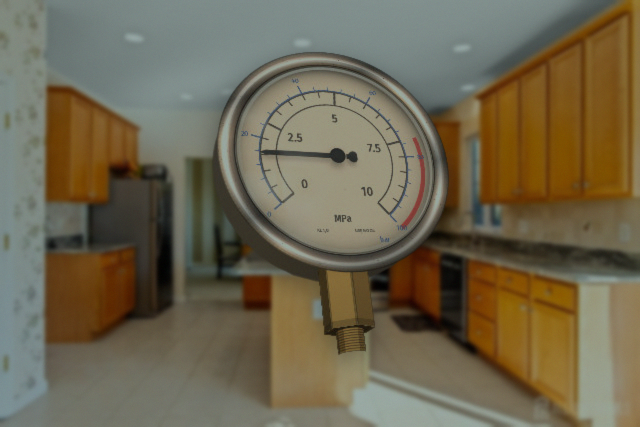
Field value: 1.5 MPa
